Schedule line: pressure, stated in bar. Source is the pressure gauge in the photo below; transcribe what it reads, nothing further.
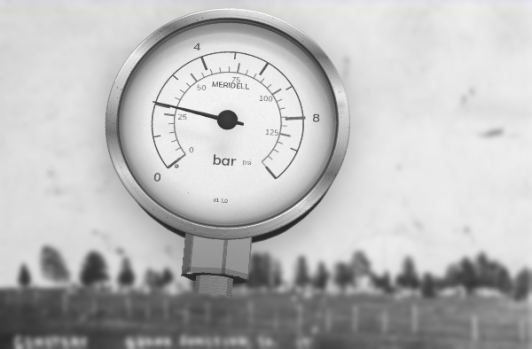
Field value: 2 bar
